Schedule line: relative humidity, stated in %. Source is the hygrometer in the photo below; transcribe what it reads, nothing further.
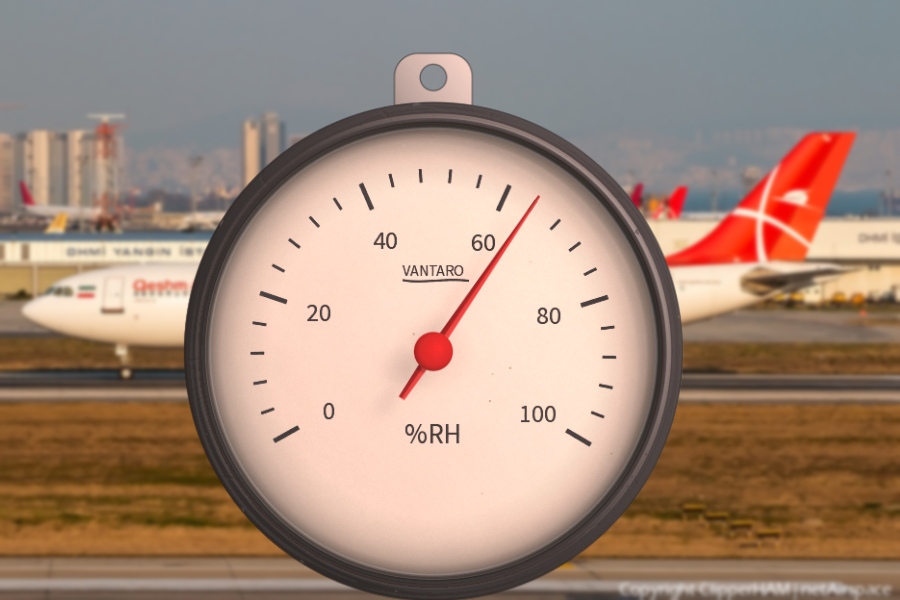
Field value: 64 %
